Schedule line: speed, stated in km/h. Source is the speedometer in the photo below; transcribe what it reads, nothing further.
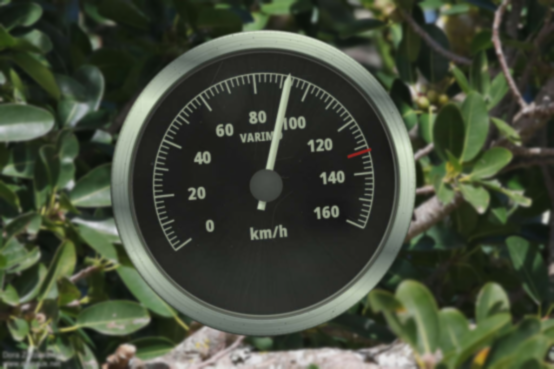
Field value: 92 km/h
